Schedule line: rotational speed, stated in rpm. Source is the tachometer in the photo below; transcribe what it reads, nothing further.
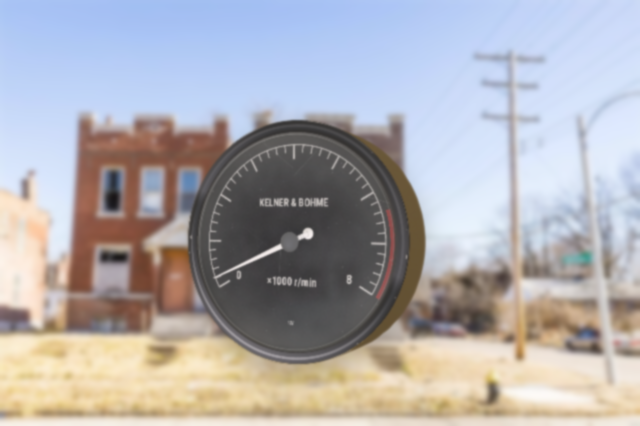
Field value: 200 rpm
